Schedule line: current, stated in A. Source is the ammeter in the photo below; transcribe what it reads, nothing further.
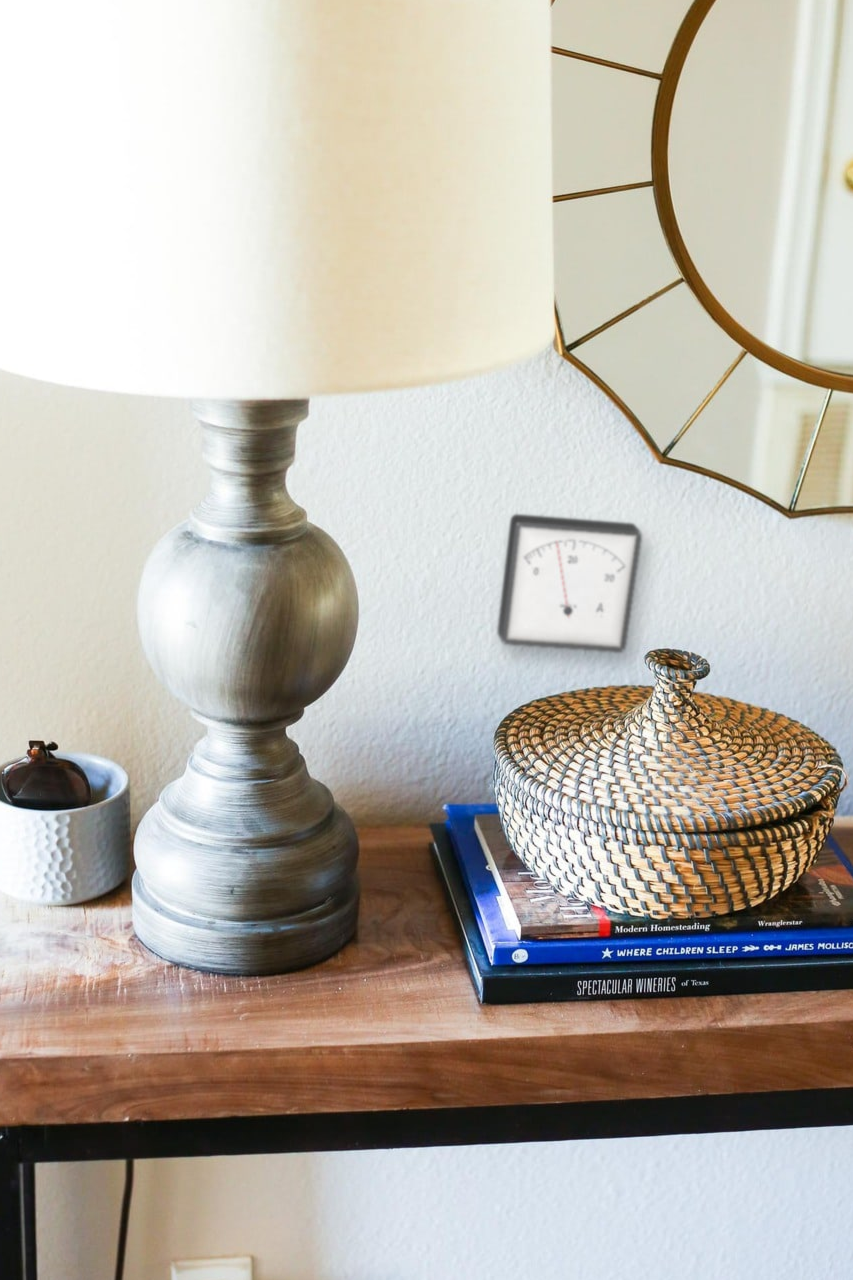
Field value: 16 A
